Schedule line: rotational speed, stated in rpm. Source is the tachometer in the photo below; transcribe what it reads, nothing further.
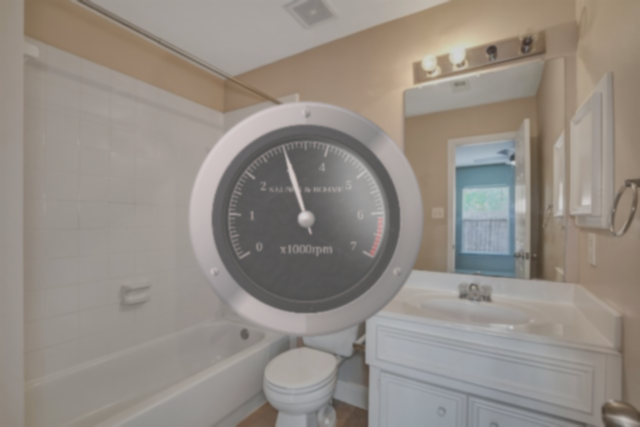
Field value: 3000 rpm
